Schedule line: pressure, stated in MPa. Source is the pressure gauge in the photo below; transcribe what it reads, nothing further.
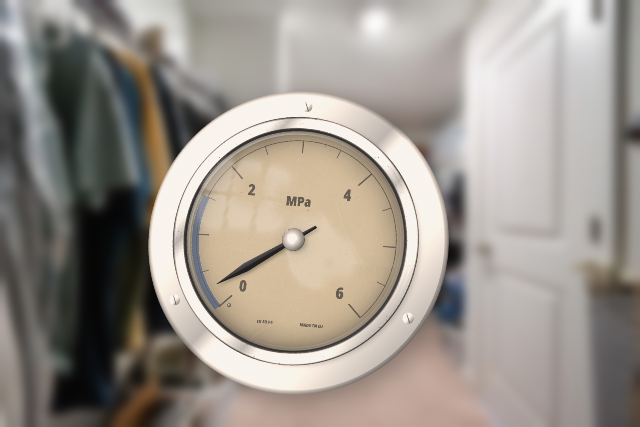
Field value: 0.25 MPa
